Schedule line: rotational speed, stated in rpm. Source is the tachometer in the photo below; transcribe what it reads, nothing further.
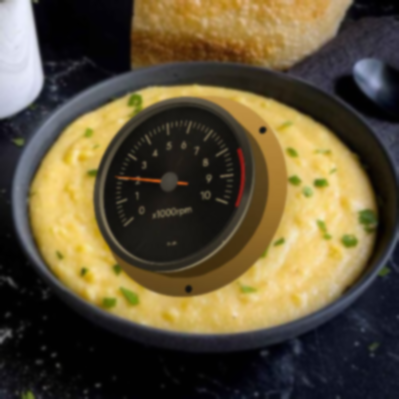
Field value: 2000 rpm
